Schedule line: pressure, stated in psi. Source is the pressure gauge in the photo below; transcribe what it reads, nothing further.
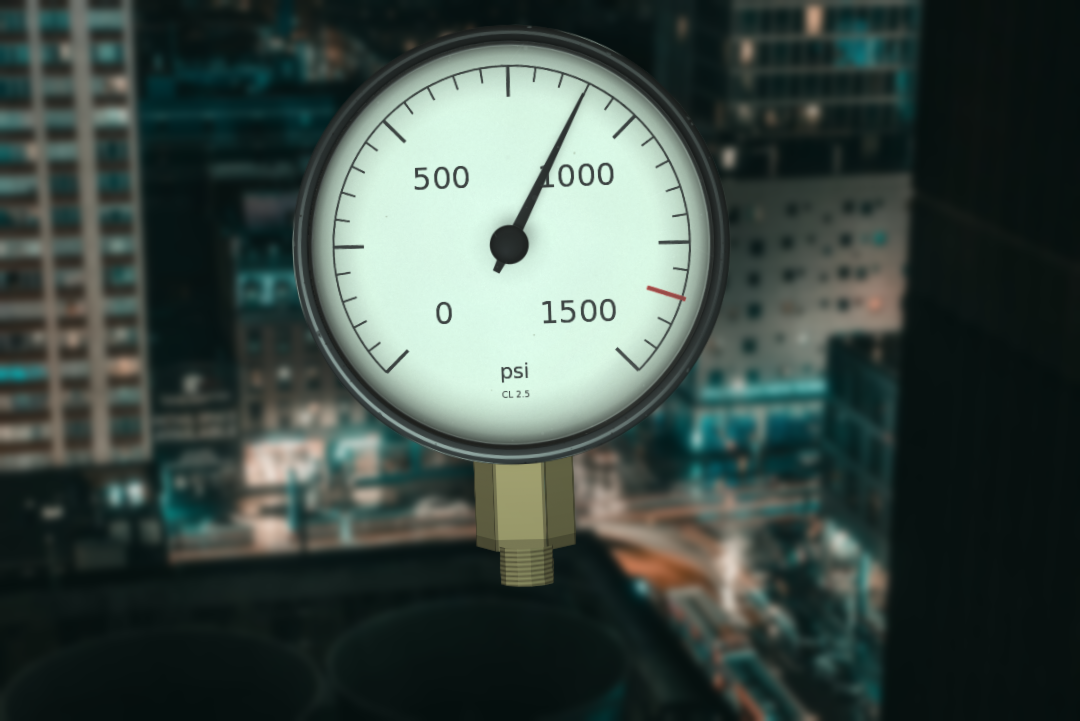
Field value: 900 psi
